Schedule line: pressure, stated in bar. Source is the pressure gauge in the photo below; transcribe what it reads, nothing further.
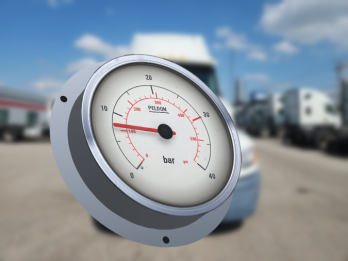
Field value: 7.5 bar
